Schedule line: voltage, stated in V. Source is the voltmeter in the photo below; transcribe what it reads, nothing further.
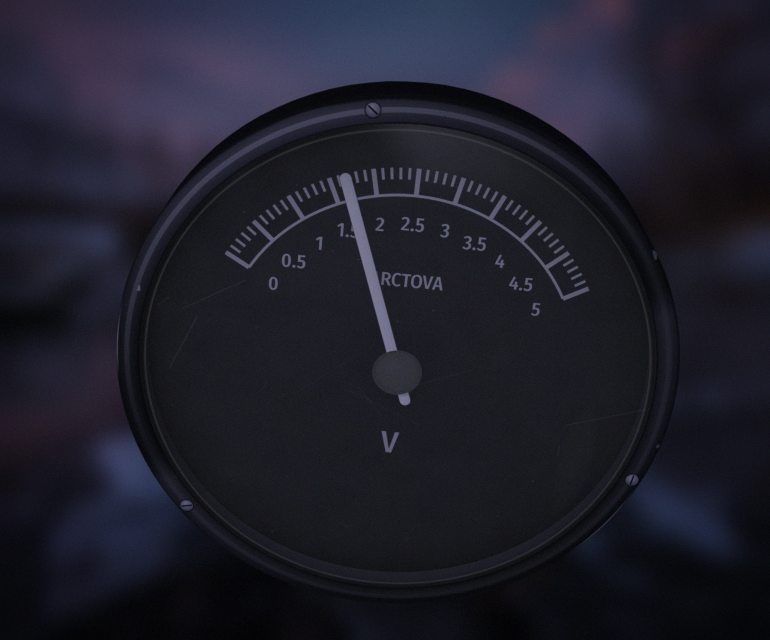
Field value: 1.7 V
